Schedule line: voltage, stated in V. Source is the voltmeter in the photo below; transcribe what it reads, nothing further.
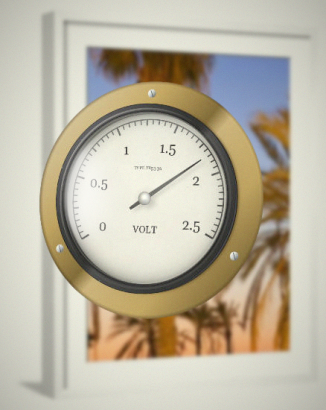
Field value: 1.85 V
